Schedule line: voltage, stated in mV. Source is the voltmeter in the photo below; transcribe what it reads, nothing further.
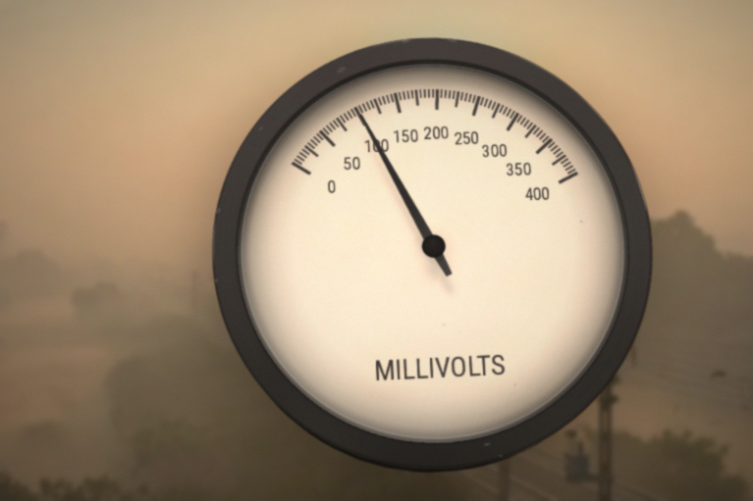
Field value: 100 mV
